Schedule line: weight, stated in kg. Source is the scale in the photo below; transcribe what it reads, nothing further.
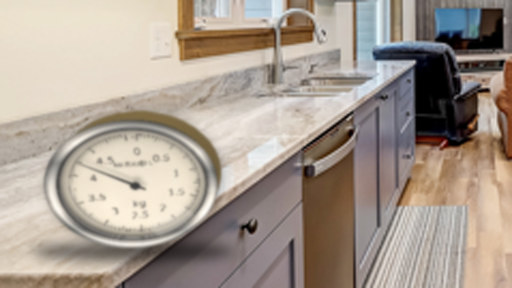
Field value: 4.25 kg
